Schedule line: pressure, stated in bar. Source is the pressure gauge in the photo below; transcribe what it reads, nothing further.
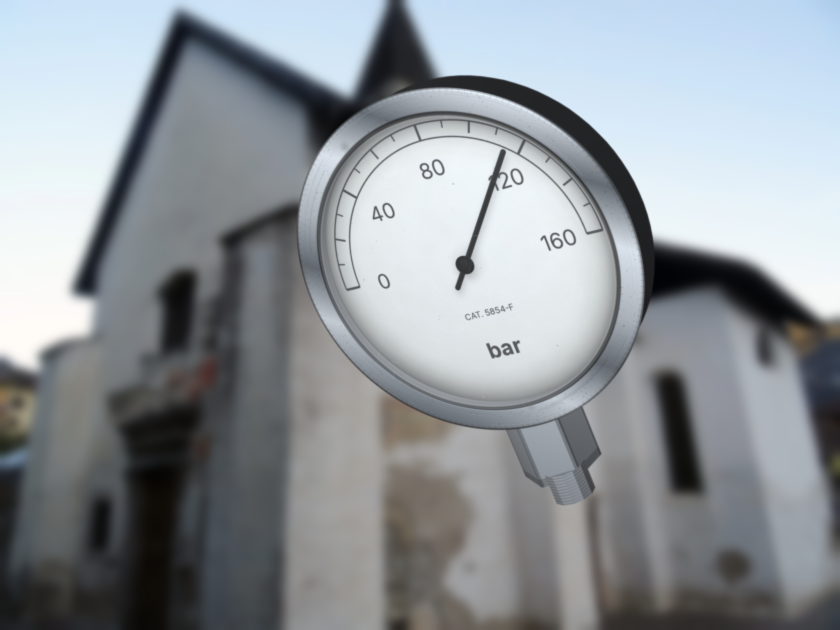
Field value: 115 bar
